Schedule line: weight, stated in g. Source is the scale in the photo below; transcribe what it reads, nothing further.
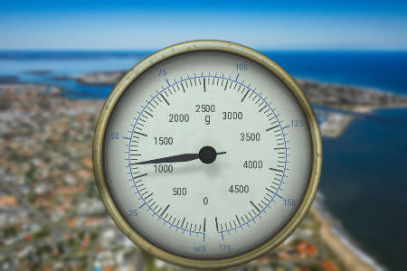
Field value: 1150 g
